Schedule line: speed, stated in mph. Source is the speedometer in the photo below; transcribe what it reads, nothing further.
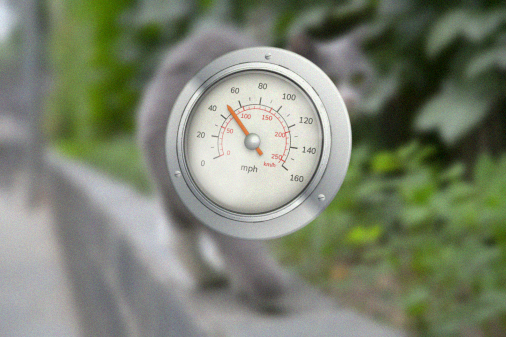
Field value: 50 mph
